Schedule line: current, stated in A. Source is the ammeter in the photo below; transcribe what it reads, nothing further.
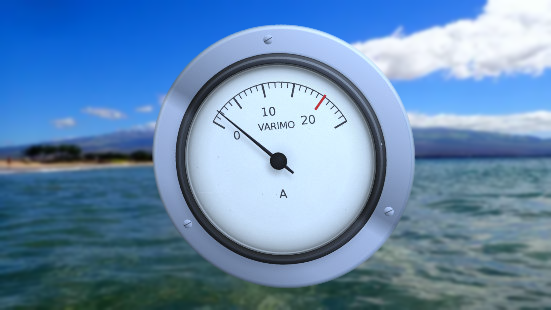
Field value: 2 A
